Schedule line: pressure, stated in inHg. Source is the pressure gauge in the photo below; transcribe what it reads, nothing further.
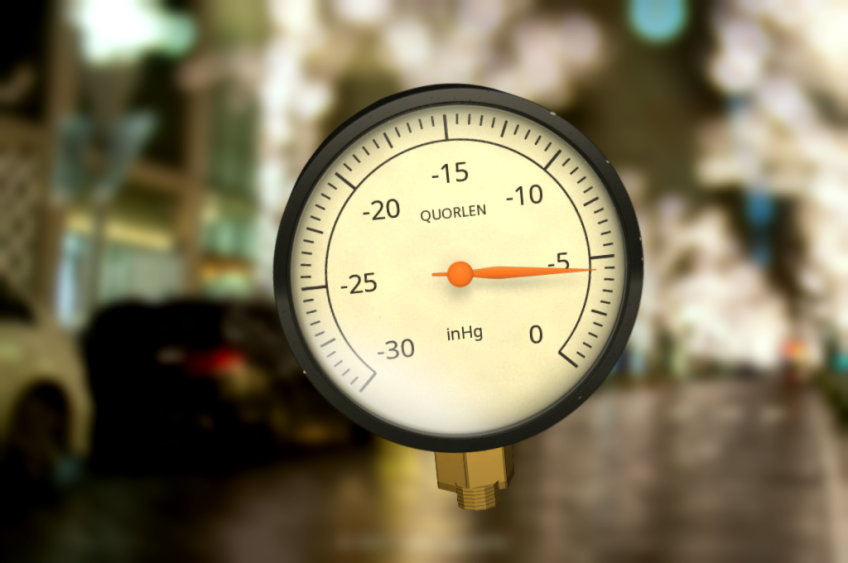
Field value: -4.5 inHg
